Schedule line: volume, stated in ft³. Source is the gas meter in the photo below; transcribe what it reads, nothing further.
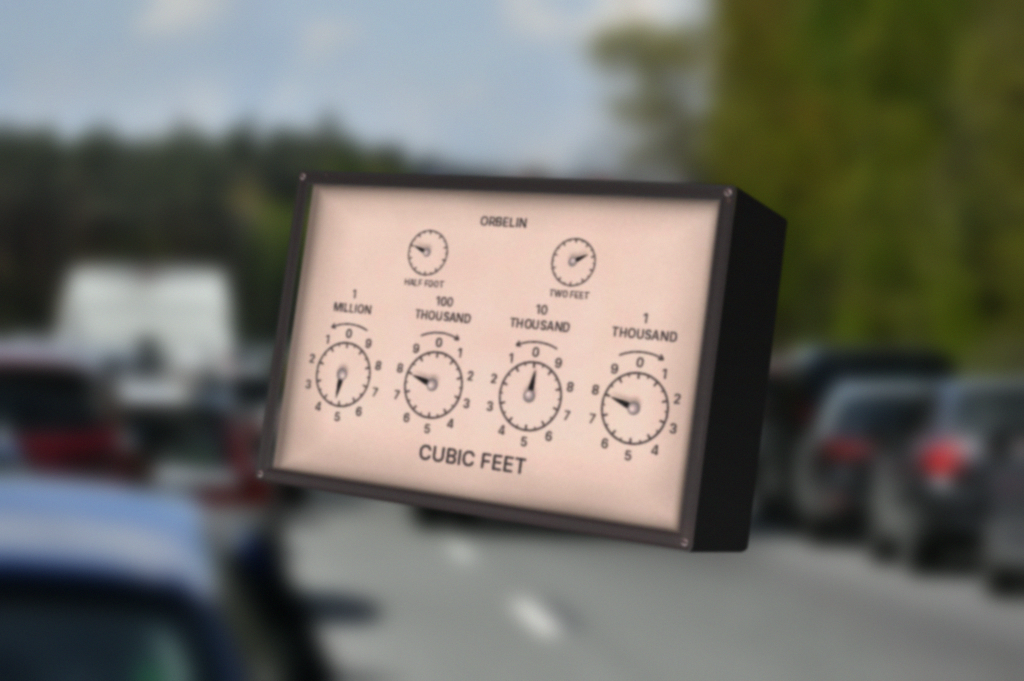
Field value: 479800 ft³
